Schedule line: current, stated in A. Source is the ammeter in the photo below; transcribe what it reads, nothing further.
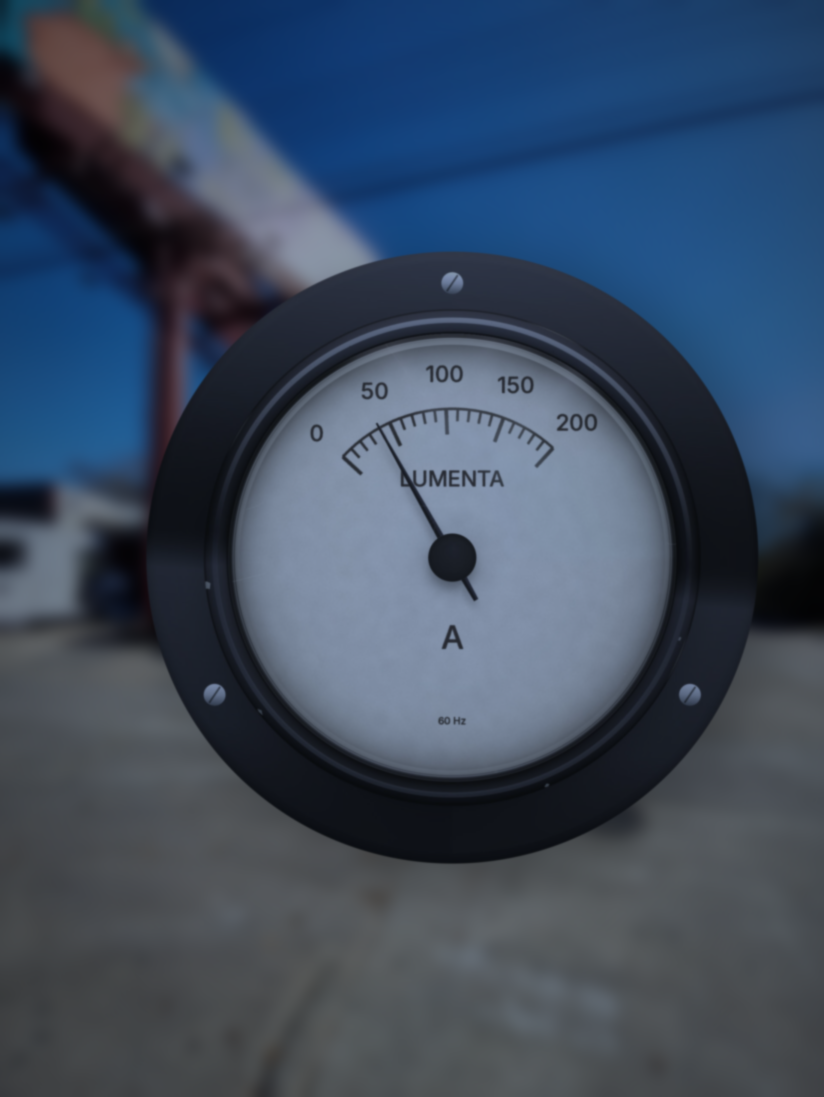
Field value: 40 A
